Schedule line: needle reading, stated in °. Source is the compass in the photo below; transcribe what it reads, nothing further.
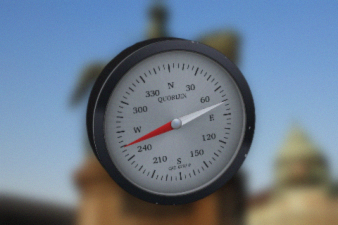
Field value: 255 °
